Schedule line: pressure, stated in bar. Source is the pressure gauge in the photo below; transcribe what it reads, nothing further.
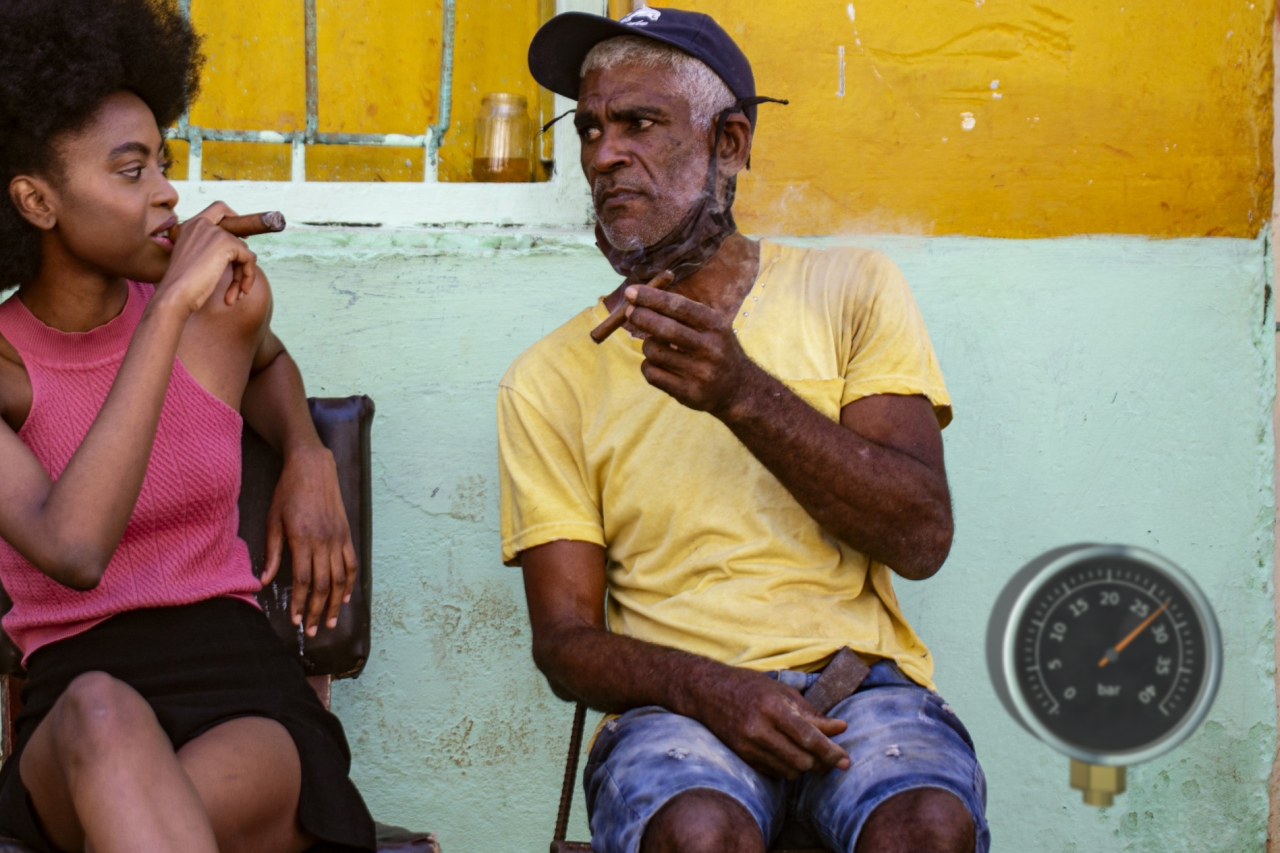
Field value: 27 bar
